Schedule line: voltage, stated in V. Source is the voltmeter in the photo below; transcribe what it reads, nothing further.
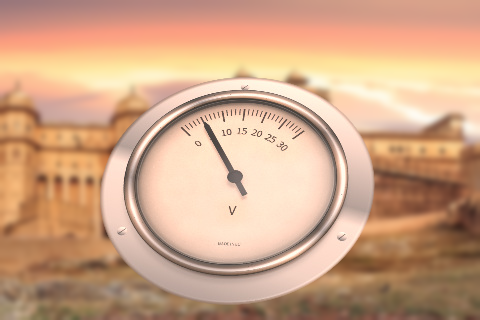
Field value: 5 V
